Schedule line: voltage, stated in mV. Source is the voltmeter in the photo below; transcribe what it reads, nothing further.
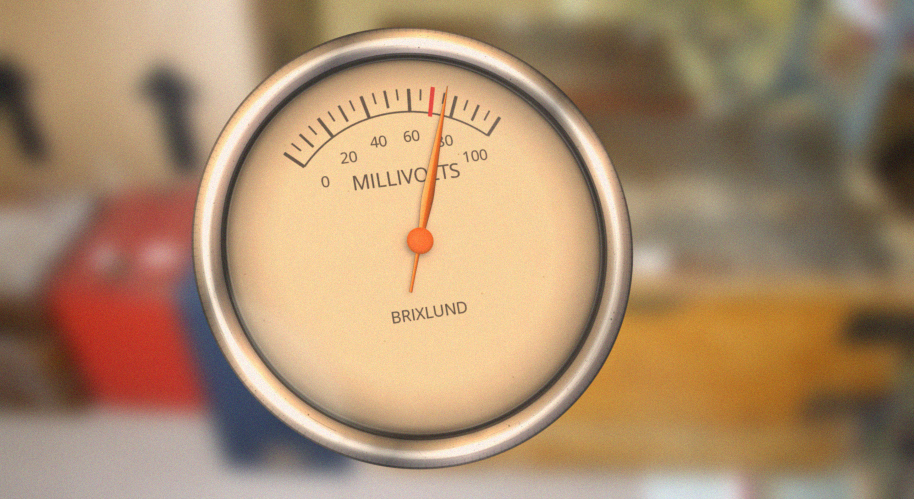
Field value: 75 mV
